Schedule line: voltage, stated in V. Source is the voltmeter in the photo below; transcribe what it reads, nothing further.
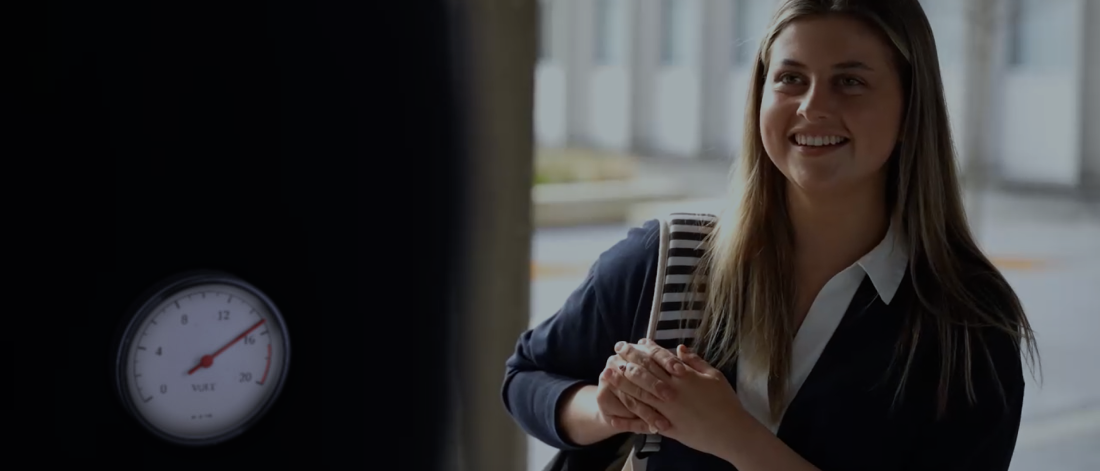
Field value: 15 V
